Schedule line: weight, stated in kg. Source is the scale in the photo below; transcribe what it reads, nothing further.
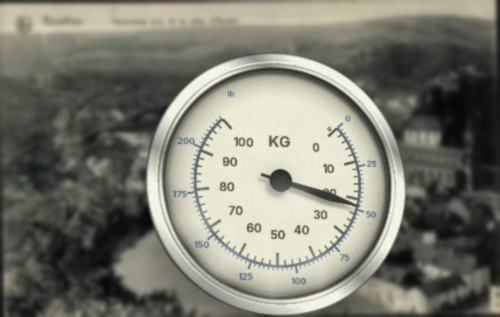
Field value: 22 kg
